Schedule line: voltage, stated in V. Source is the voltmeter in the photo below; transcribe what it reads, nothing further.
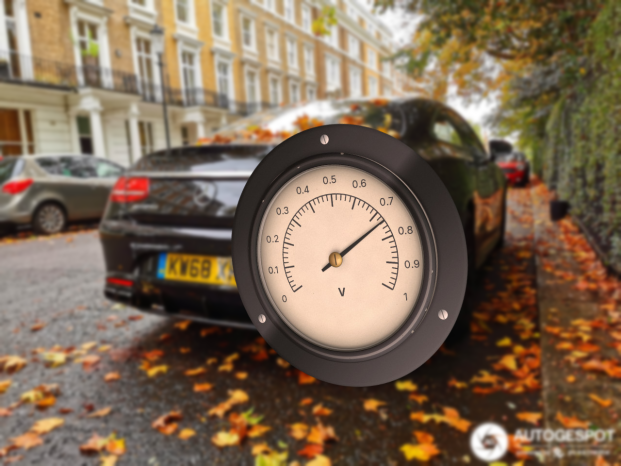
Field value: 0.74 V
